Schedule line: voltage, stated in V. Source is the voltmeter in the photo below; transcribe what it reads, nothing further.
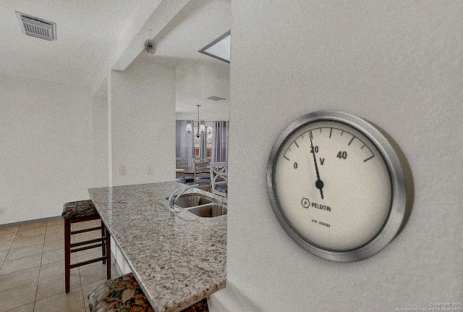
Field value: 20 V
